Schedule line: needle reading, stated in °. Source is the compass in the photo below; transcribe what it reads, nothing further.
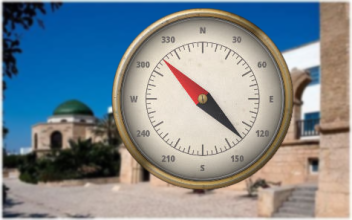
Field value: 315 °
